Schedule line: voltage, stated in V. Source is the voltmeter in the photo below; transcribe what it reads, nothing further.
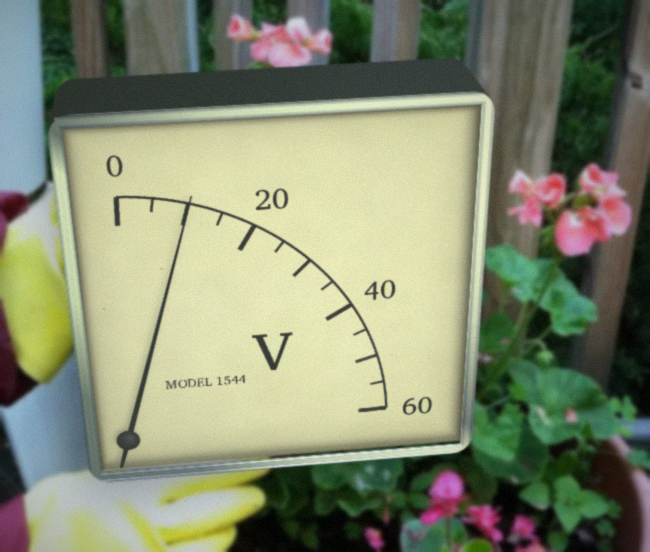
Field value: 10 V
